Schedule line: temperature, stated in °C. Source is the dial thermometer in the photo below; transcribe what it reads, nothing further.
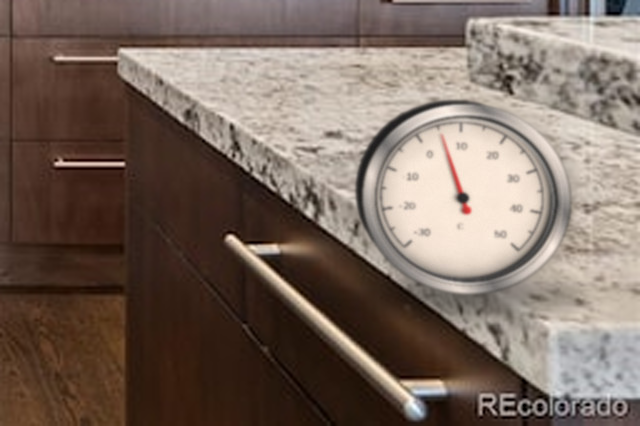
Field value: 5 °C
